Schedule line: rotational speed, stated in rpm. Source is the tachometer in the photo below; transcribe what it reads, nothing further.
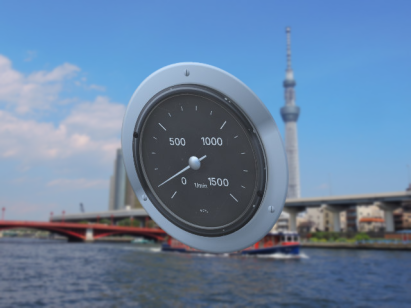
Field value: 100 rpm
